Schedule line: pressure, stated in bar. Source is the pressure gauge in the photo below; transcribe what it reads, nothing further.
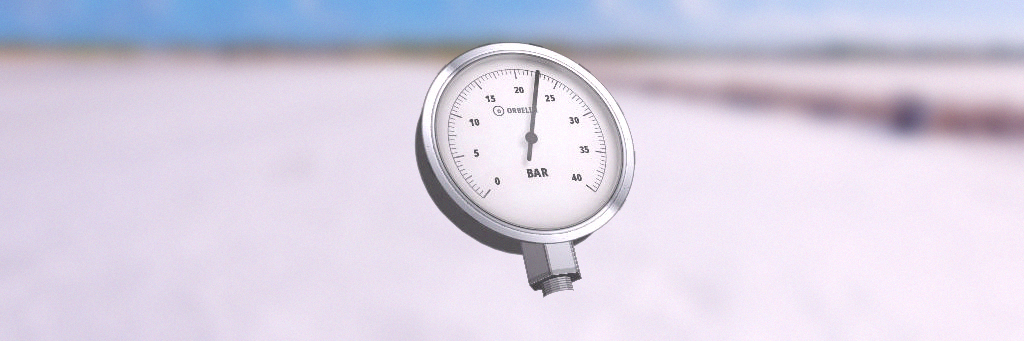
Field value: 22.5 bar
